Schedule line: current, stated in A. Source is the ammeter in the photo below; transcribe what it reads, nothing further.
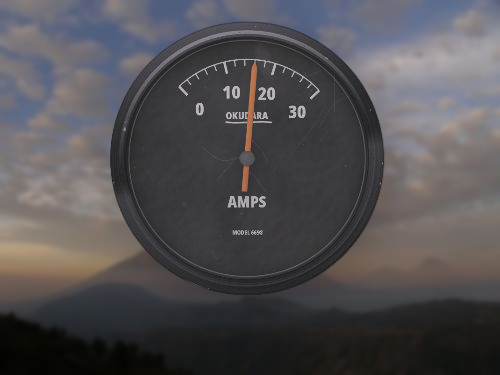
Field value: 16 A
